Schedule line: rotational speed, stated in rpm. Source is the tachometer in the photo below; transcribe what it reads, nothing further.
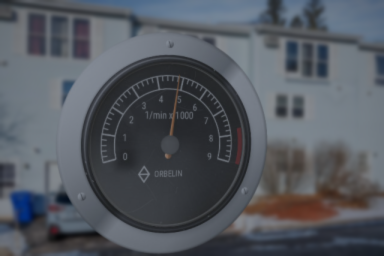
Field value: 4800 rpm
